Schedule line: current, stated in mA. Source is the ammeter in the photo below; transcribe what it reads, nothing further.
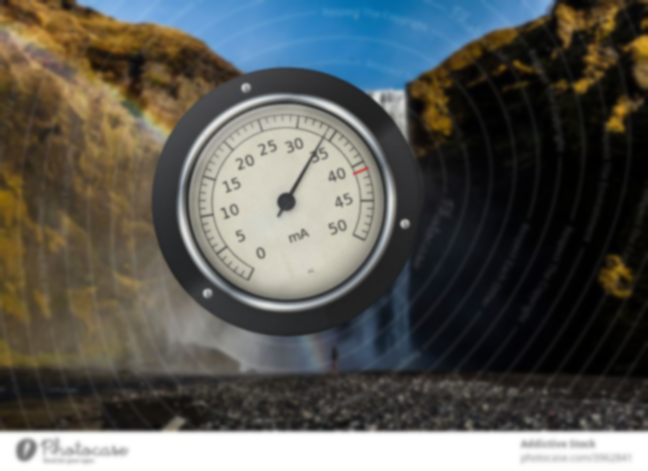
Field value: 34 mA
